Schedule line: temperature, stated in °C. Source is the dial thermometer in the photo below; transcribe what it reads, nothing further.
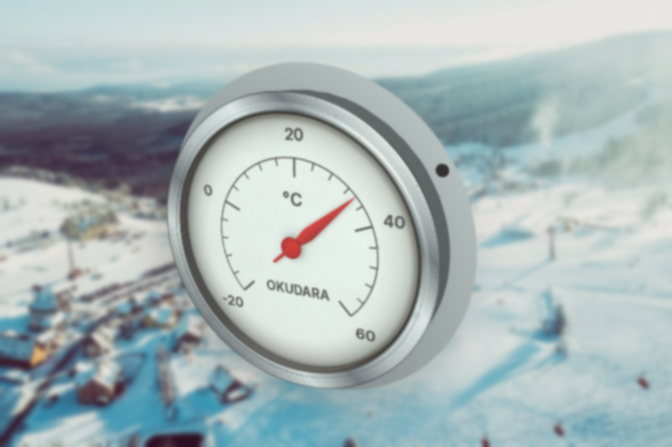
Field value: 34 °C
